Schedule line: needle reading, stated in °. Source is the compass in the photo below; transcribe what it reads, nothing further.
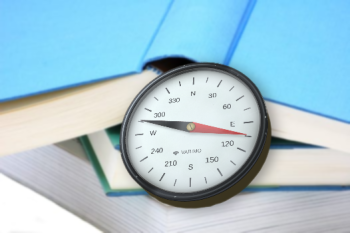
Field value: 105 °
